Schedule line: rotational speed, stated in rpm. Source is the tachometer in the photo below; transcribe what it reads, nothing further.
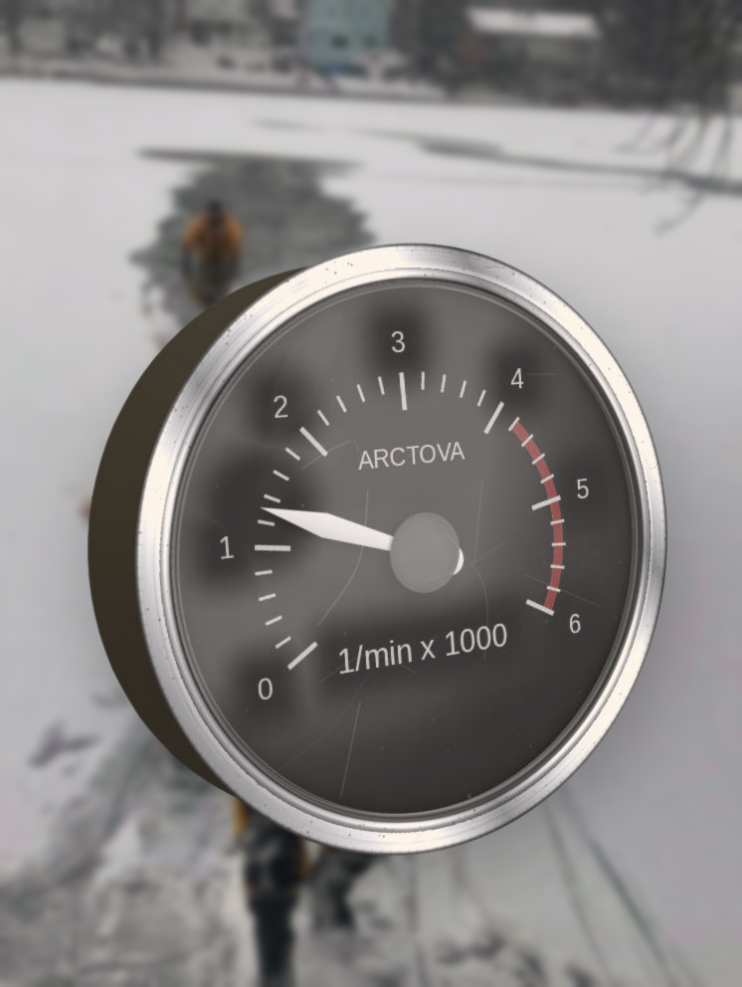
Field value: 1300 rpm
